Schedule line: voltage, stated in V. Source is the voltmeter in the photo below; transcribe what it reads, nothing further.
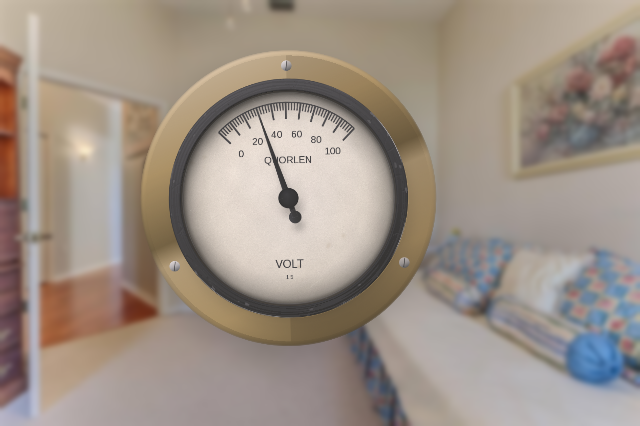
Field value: 30 V
